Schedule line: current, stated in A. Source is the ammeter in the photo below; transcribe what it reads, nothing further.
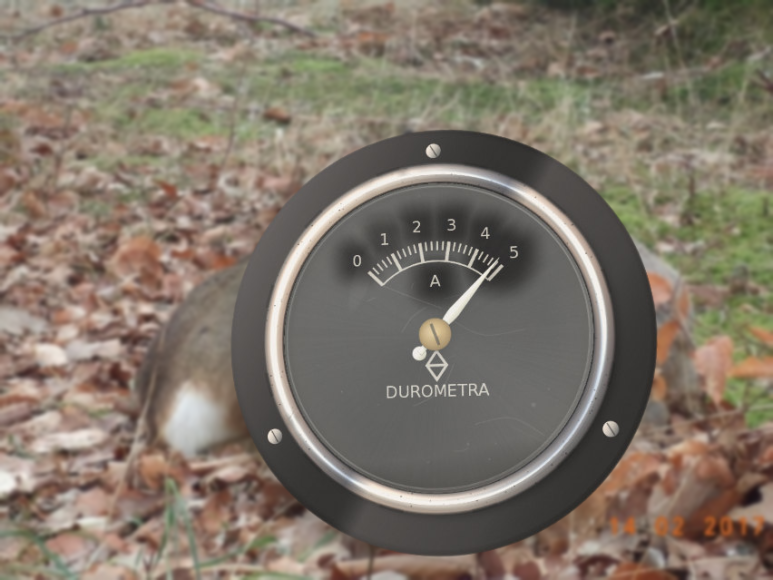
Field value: 4.8 A
